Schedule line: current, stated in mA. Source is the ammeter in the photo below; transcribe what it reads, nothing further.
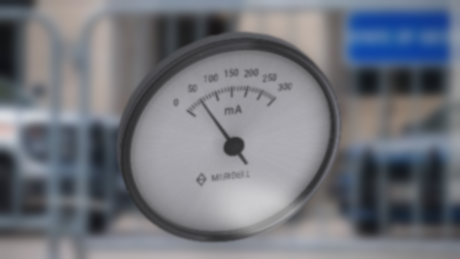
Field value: 50 mA
